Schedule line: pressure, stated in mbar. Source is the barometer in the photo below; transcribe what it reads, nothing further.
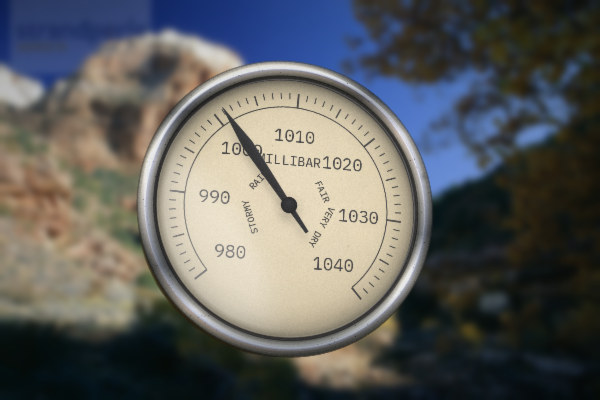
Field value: 1001 mbar
